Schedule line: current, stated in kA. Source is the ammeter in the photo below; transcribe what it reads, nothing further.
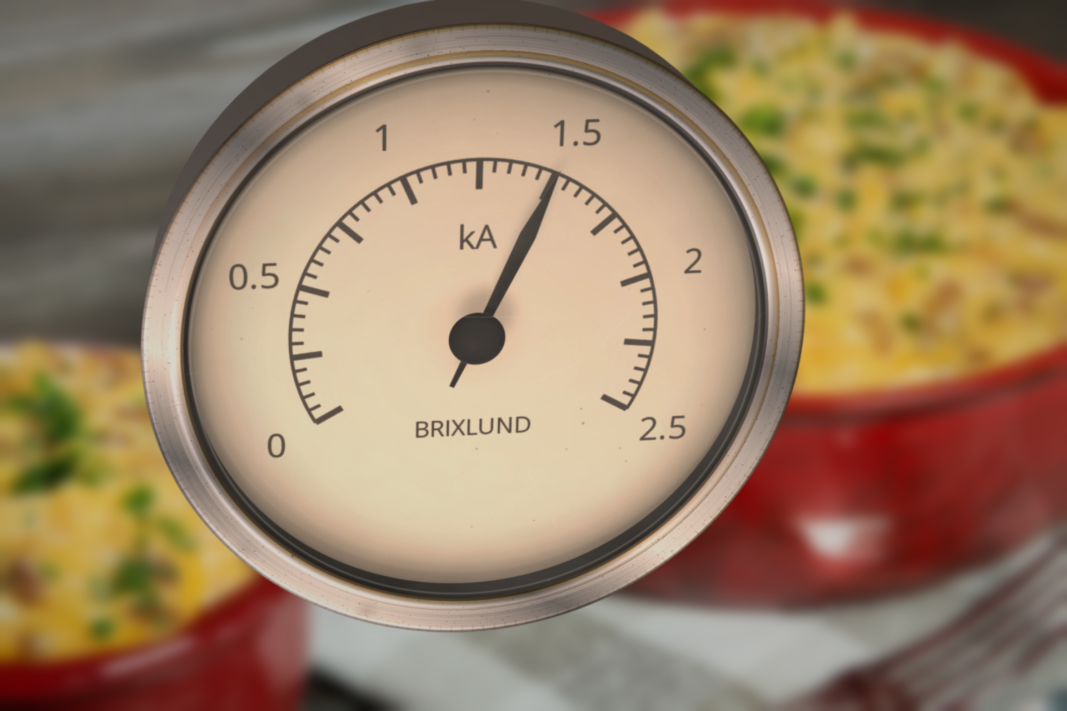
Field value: 1.5 kA
